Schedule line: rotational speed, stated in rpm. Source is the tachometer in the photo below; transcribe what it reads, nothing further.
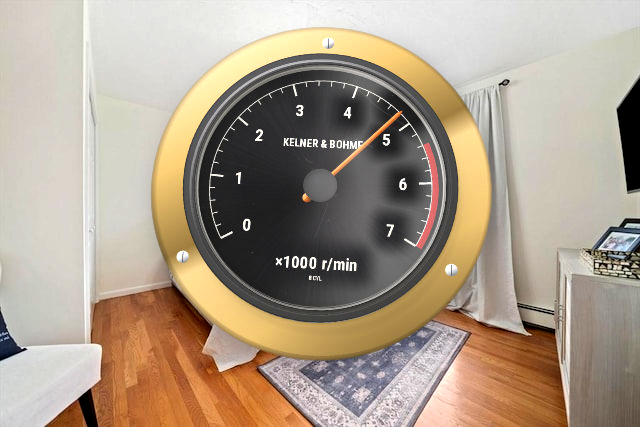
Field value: 4800 rpm
